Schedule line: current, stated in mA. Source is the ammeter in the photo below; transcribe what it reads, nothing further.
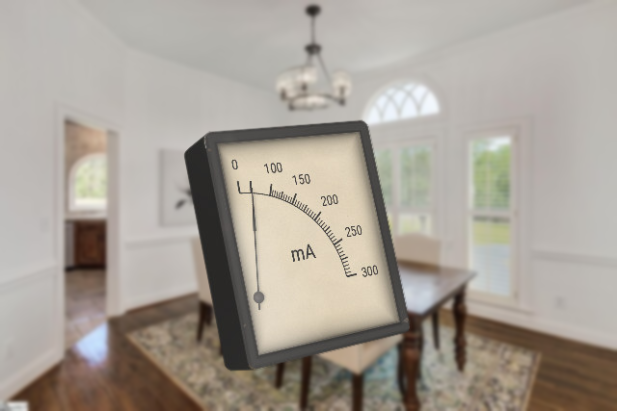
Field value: 50 mA
